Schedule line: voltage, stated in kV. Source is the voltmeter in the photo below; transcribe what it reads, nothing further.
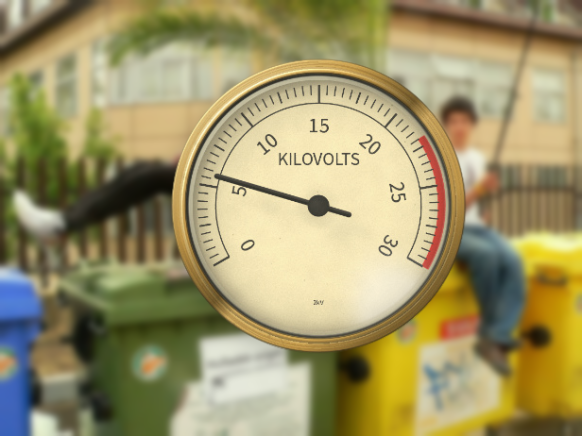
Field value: 5.75 kV
